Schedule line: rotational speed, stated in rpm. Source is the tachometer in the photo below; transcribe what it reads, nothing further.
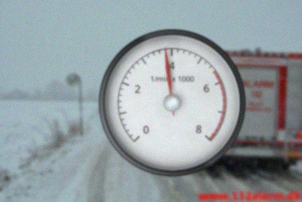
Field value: 3800 rpm
